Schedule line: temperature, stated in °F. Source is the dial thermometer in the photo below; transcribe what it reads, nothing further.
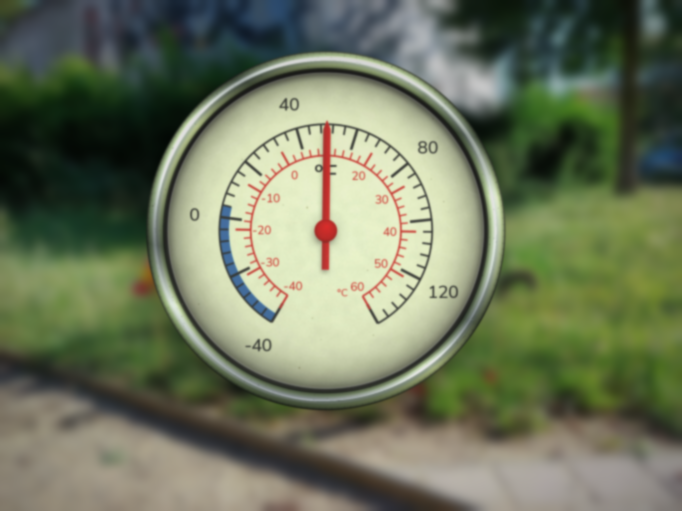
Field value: 50 °F
